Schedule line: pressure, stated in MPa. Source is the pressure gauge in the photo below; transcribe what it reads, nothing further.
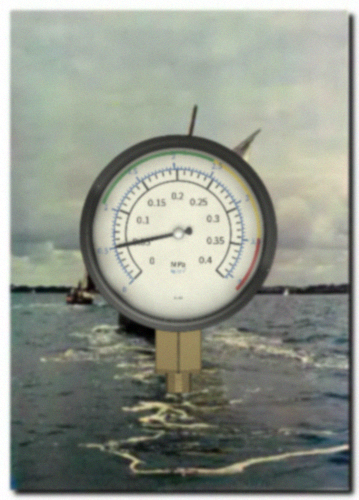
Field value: 0.05 MPa
